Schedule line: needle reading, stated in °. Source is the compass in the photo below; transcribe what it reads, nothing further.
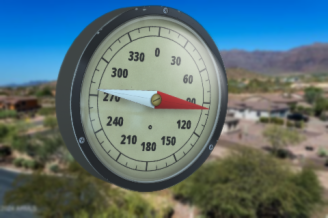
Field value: 95 °
